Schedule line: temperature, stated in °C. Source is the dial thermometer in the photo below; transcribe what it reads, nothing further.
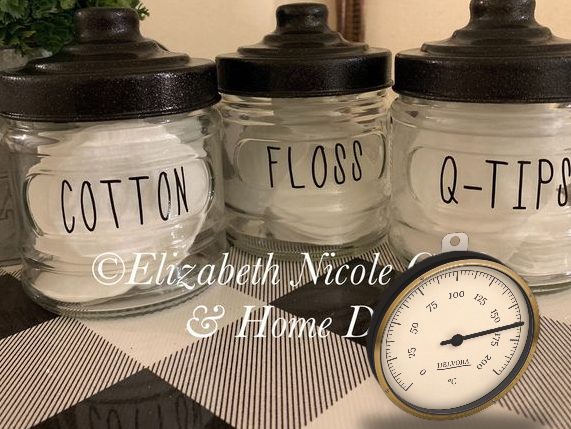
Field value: 162.5 °C
